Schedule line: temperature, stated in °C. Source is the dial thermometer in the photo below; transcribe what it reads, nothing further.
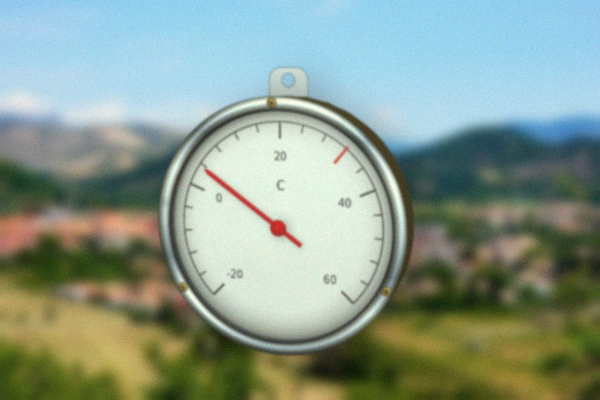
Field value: 4 °C
